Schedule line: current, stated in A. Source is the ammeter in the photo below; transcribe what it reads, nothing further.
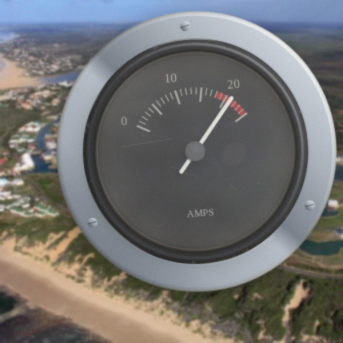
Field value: 21 A
